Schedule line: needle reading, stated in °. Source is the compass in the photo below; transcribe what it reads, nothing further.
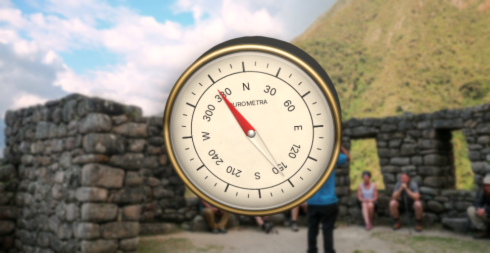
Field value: 330 °
